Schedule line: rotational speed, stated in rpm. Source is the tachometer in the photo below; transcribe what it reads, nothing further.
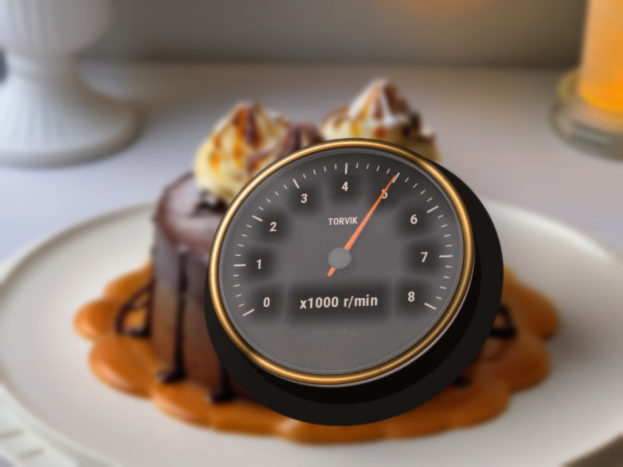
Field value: 5000 rpm
